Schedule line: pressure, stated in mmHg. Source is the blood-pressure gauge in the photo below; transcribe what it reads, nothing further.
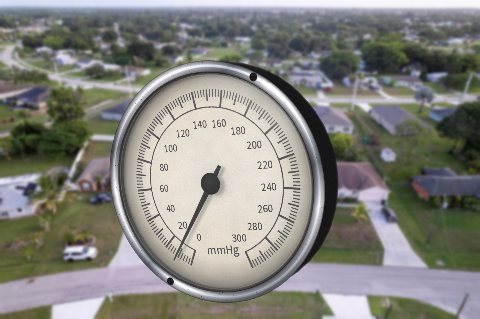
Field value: 10 mmHg
